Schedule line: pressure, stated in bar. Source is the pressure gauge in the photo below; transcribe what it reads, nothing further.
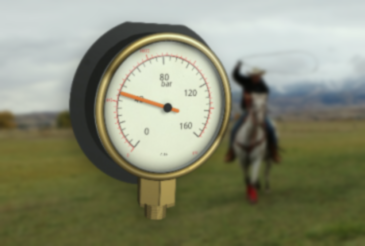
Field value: 40 bar
